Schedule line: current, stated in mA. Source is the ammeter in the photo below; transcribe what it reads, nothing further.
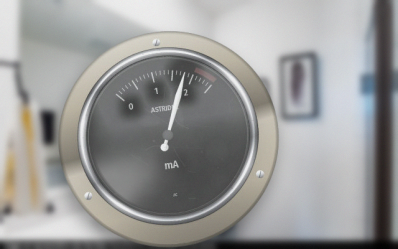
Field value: 1.8 mA
